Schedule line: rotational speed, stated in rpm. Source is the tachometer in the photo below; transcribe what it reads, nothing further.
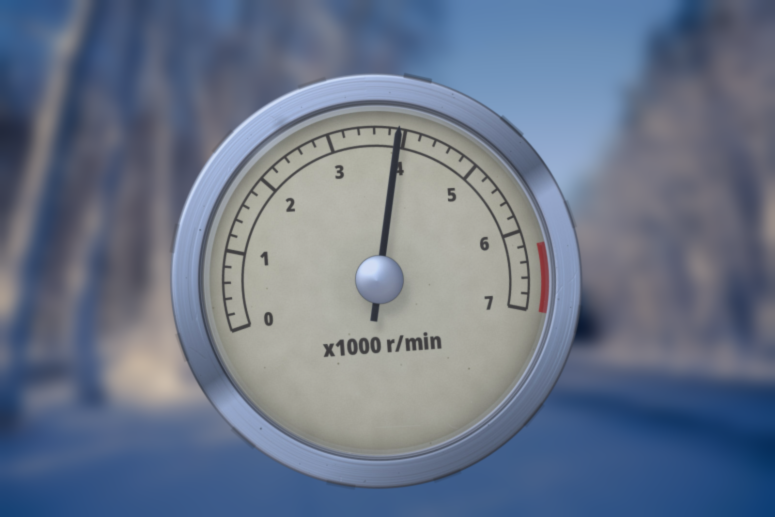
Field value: 3900 rpm
